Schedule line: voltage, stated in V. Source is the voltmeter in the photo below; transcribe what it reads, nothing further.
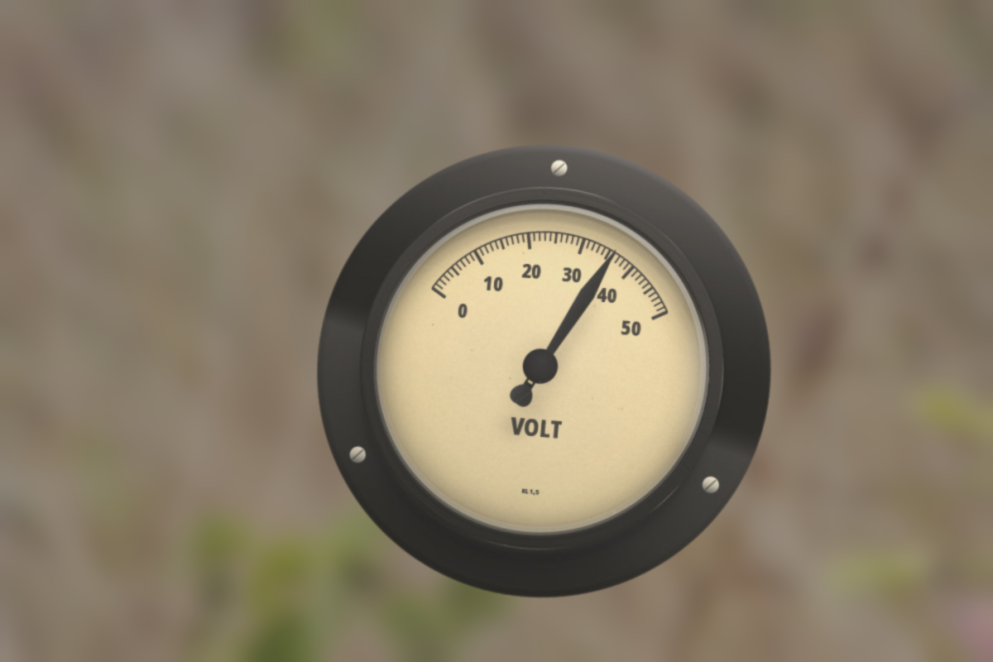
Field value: 36 V
